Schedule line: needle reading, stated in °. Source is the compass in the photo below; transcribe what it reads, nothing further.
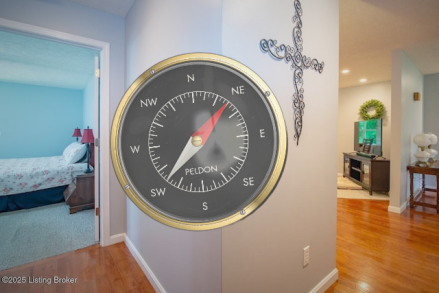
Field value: 45 °
